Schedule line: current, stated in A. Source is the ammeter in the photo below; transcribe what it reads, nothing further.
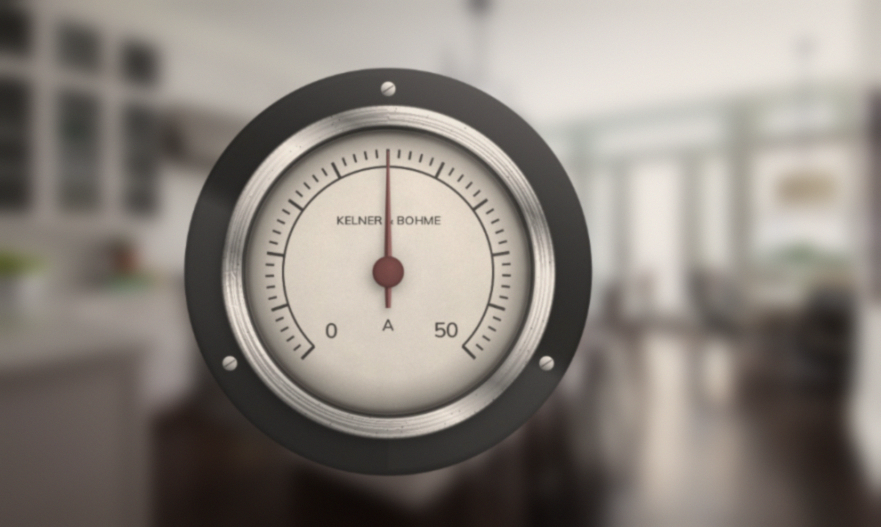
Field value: 25 A
